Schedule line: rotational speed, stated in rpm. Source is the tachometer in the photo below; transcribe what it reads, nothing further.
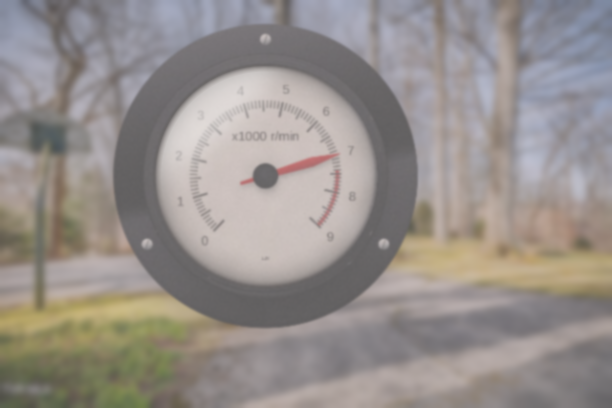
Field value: 7000 rpm
